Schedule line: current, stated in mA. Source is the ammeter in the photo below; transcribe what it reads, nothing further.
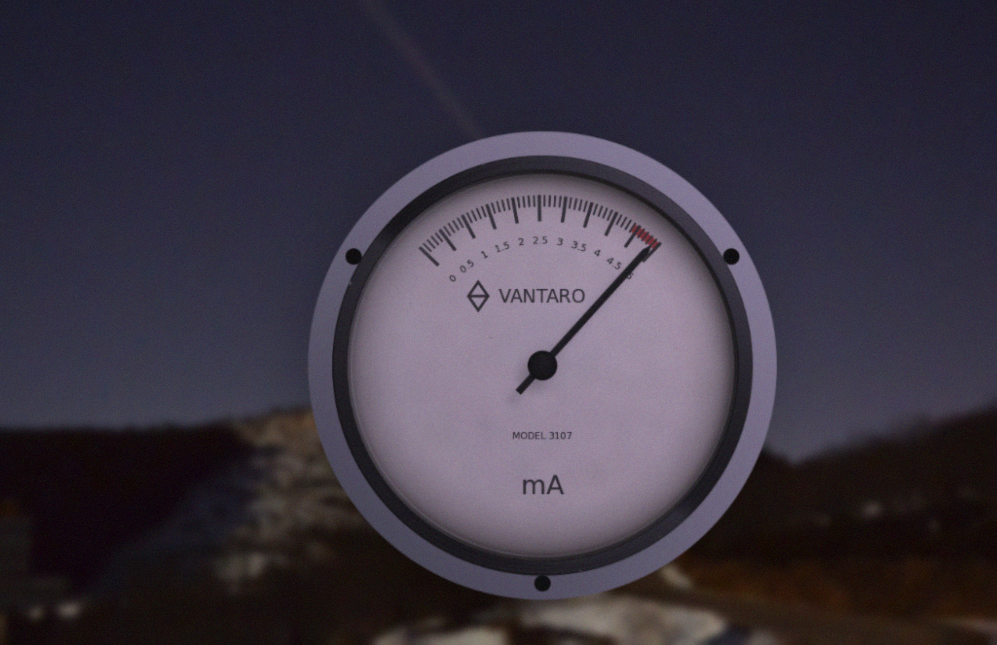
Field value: 4.9 mA
